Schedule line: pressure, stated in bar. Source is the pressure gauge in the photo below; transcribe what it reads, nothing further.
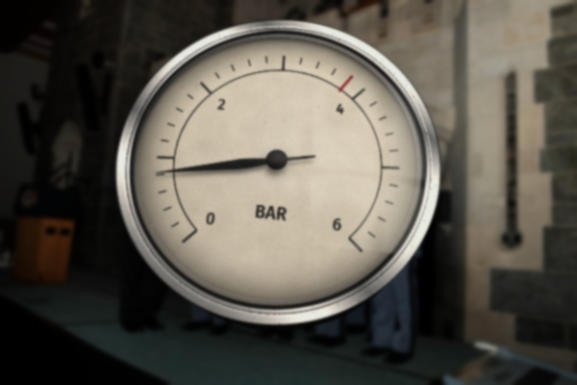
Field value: 0.8 bar
